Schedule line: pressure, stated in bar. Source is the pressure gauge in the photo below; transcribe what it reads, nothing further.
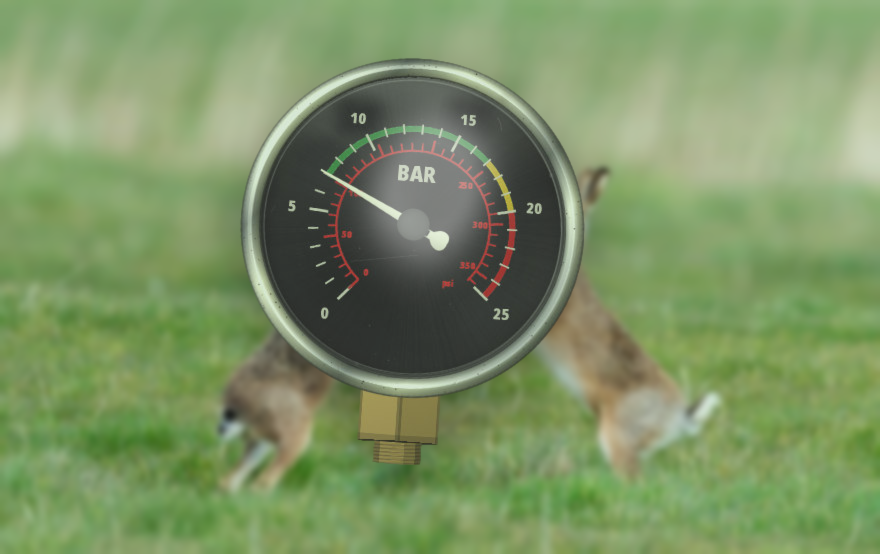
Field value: 7 bar
